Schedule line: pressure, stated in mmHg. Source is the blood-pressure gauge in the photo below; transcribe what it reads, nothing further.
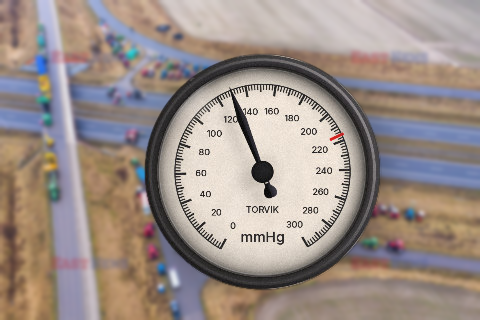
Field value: 130 mmHg
